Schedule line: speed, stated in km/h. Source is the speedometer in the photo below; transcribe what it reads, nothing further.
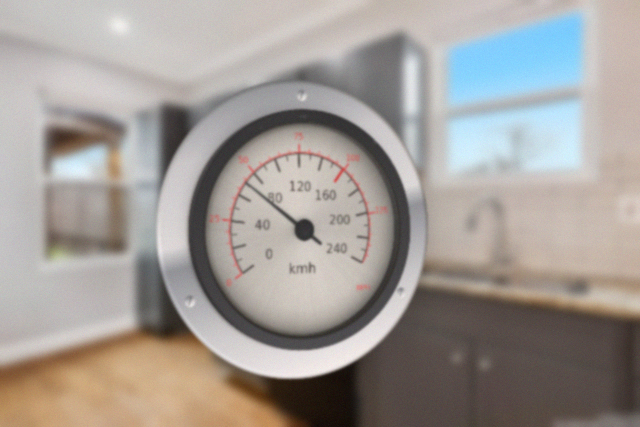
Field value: 70 km/h
